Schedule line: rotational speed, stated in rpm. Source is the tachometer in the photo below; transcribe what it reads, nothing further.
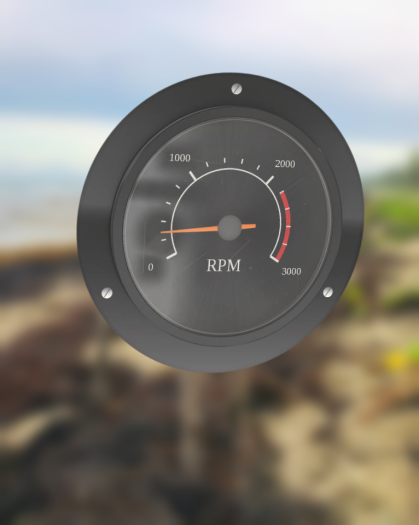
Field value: 300 rpm
